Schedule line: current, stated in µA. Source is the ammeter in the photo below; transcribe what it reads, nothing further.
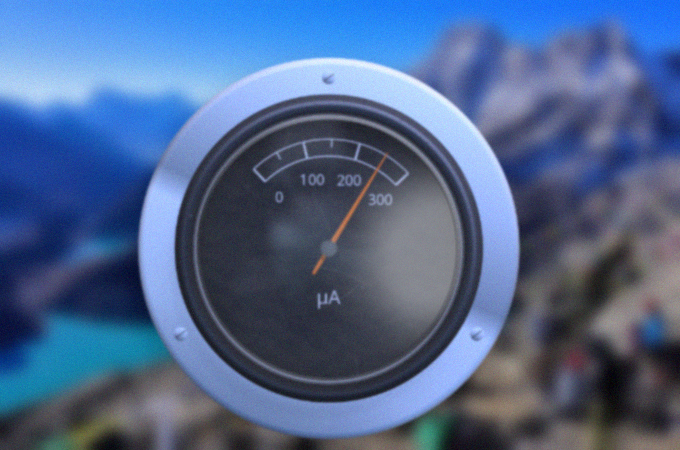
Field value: 250 µA
